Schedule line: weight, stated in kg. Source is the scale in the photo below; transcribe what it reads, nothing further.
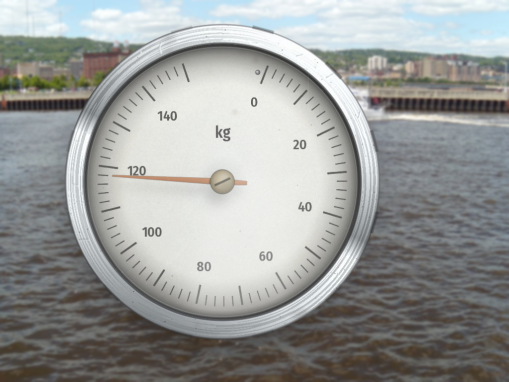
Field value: 118 kg
